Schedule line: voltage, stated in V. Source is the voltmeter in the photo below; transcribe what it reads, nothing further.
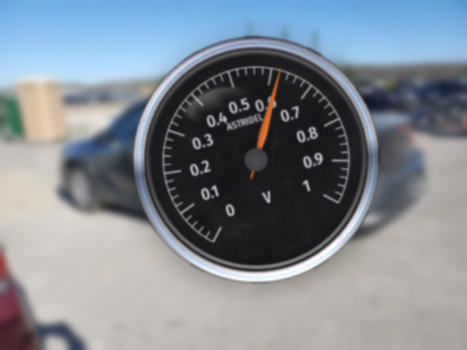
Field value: 0.62 V
